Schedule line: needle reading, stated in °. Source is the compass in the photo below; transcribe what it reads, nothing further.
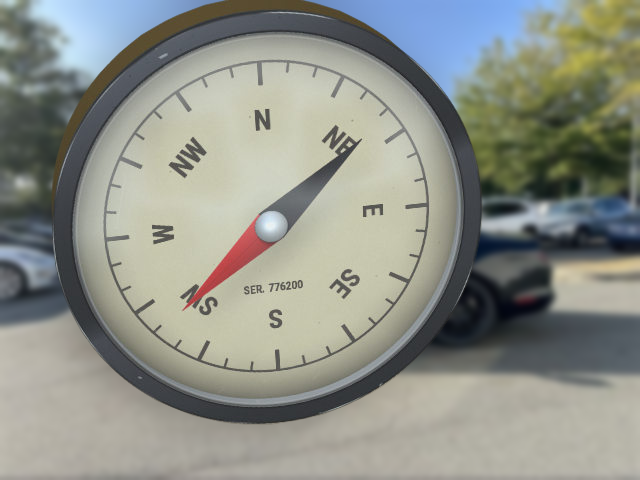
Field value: 230 °
